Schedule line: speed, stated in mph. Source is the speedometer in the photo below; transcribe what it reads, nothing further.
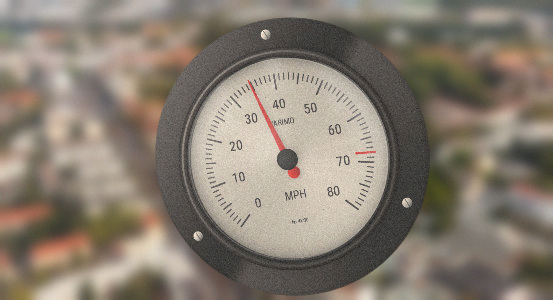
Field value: 35 mph
